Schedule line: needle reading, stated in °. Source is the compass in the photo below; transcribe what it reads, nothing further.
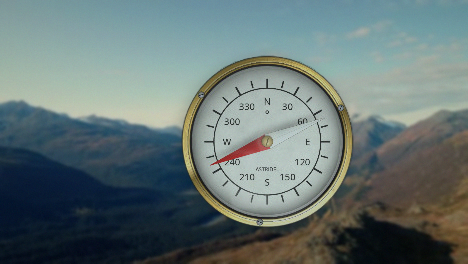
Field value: 247.5 °
